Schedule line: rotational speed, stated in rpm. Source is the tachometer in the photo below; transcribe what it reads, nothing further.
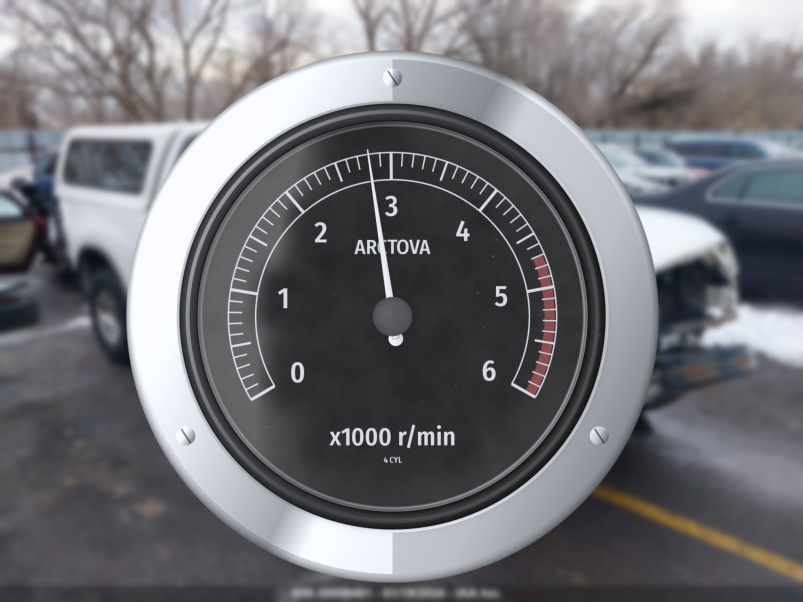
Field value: 2800 rpm
